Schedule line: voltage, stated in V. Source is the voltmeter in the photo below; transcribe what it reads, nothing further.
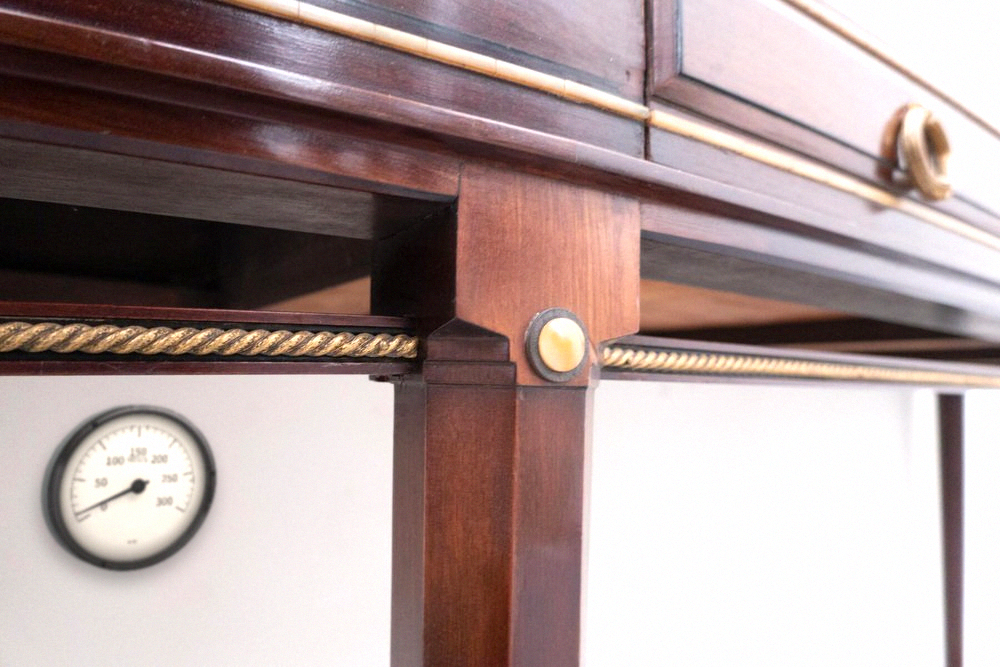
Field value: 10 V
